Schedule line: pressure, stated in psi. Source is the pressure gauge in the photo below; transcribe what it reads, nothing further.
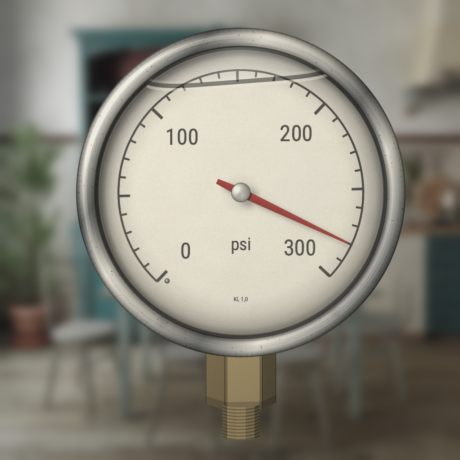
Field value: 280 psi
